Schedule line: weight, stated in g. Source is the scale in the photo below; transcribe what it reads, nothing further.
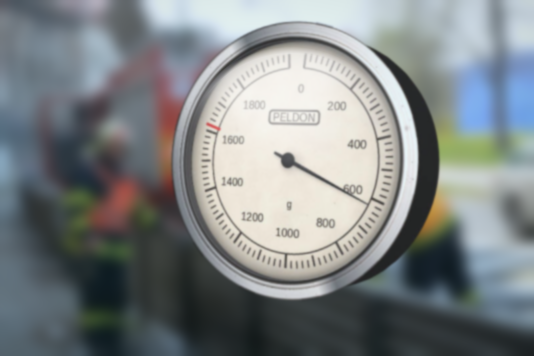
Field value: 620 g
